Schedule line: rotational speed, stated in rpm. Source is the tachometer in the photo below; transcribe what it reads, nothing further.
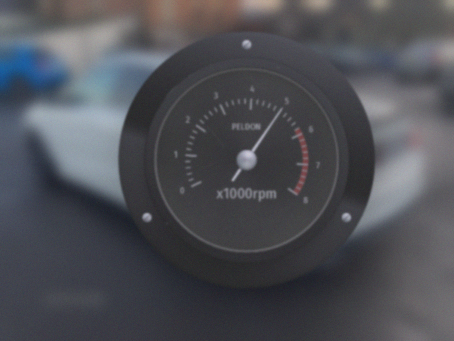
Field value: 5000 rpm
